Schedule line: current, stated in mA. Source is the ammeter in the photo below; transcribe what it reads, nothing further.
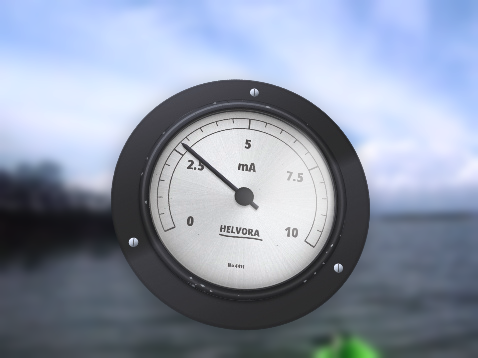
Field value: 2.75 mA
